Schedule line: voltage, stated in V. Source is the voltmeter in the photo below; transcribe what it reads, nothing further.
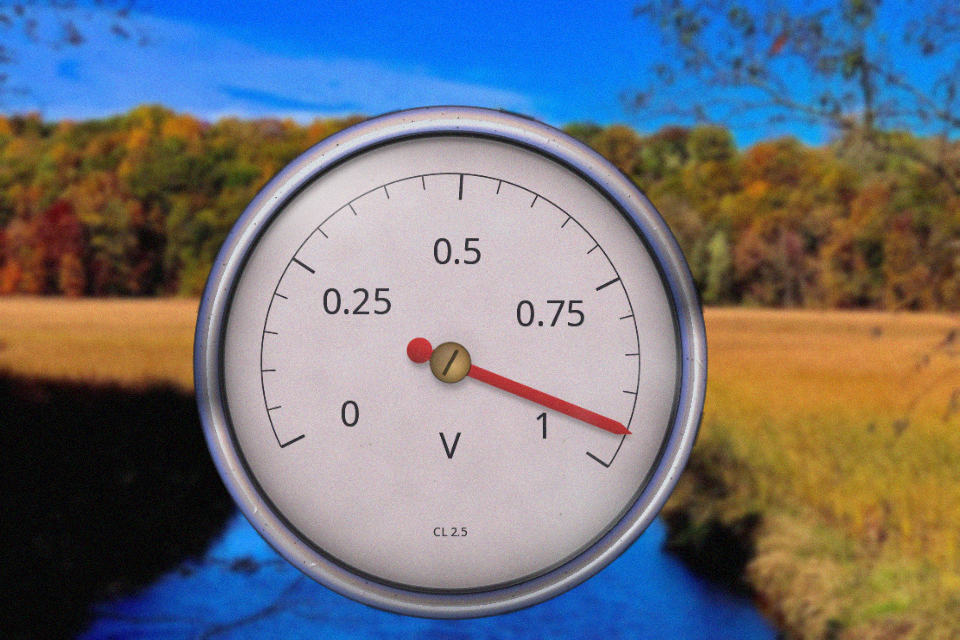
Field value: 0.95 V
